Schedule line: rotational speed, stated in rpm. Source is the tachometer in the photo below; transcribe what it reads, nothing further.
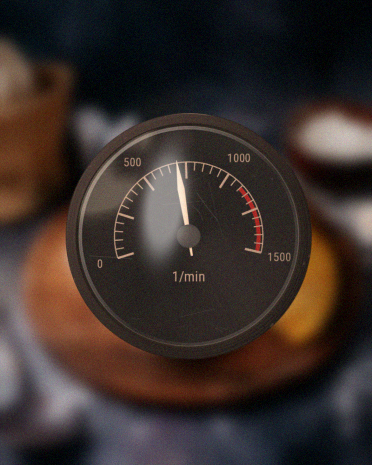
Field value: 700 rpm
